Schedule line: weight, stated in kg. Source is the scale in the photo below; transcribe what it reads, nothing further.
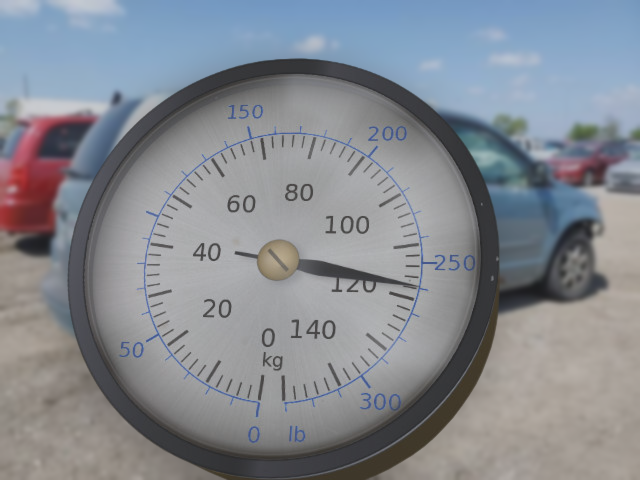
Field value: 118 kg
